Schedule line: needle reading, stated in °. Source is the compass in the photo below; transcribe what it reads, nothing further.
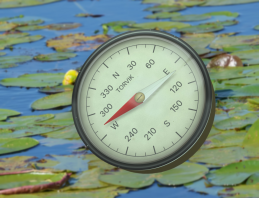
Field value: 280 °
